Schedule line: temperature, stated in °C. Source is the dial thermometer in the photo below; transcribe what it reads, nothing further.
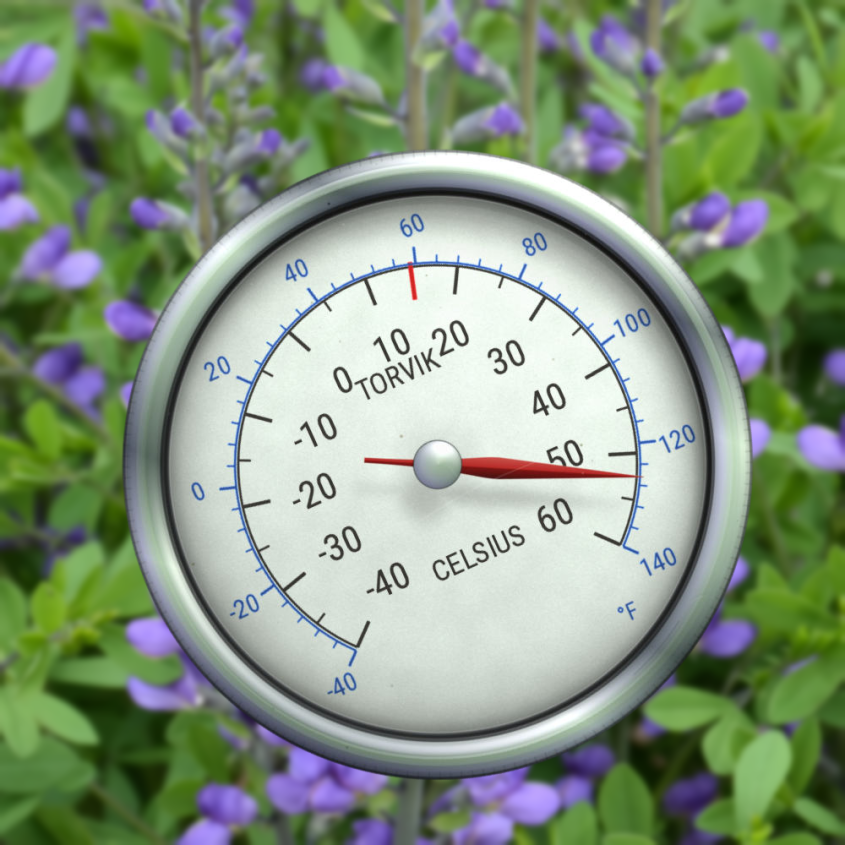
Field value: 52.5 °C
